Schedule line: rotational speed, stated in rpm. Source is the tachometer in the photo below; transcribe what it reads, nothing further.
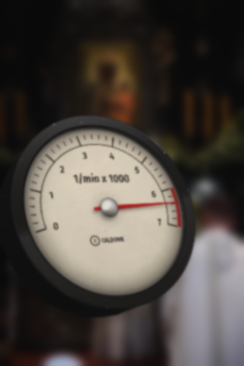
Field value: 6400 rpm
